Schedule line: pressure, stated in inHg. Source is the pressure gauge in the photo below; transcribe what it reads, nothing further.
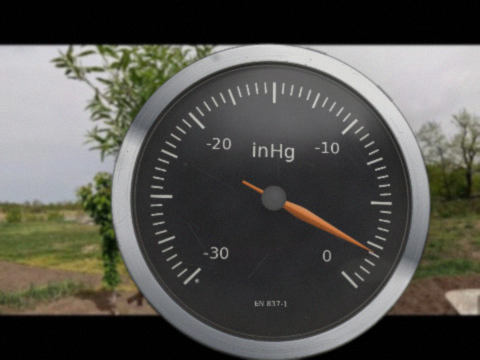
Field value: -2 inHg
